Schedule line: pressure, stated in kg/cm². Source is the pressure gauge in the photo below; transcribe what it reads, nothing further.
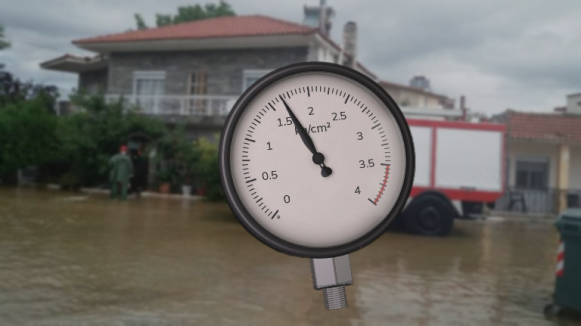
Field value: 1.65 kg/cm²
